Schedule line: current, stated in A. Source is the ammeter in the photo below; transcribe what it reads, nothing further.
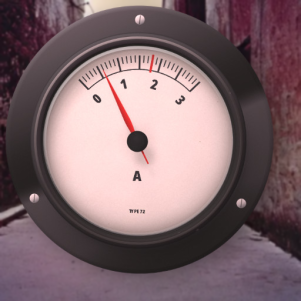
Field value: 0.6 A
